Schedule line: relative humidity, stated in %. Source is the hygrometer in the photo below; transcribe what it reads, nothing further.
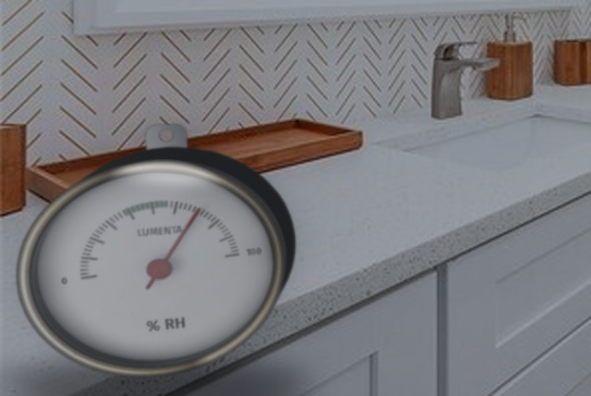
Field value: 70 %
